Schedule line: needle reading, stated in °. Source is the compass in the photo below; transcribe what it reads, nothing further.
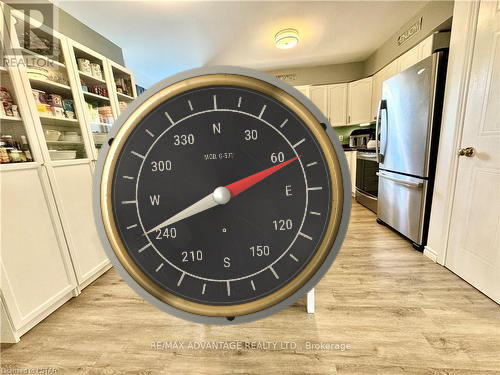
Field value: 67.5 °
